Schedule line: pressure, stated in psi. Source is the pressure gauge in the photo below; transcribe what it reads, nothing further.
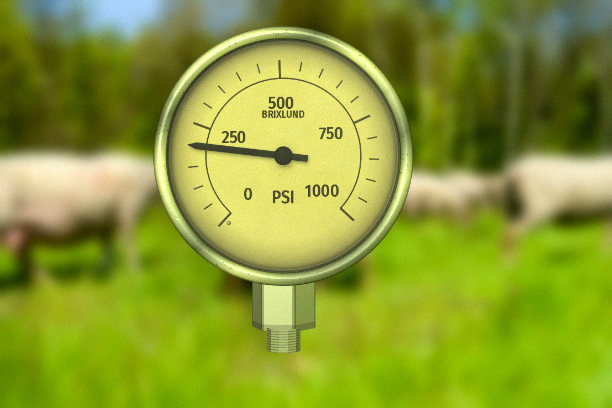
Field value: 200 psi
